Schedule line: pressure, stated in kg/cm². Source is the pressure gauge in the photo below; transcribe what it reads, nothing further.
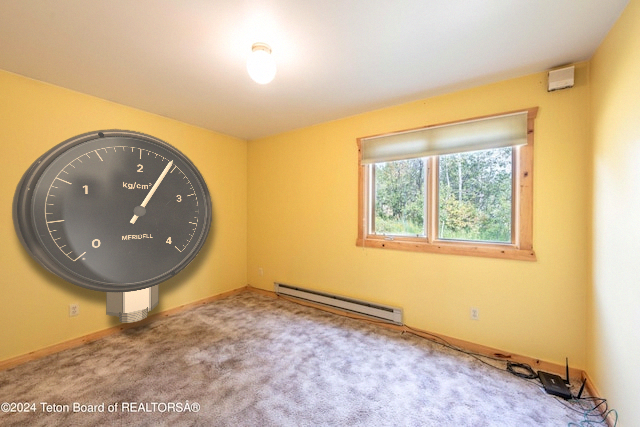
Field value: 2.4 kg/cm²
